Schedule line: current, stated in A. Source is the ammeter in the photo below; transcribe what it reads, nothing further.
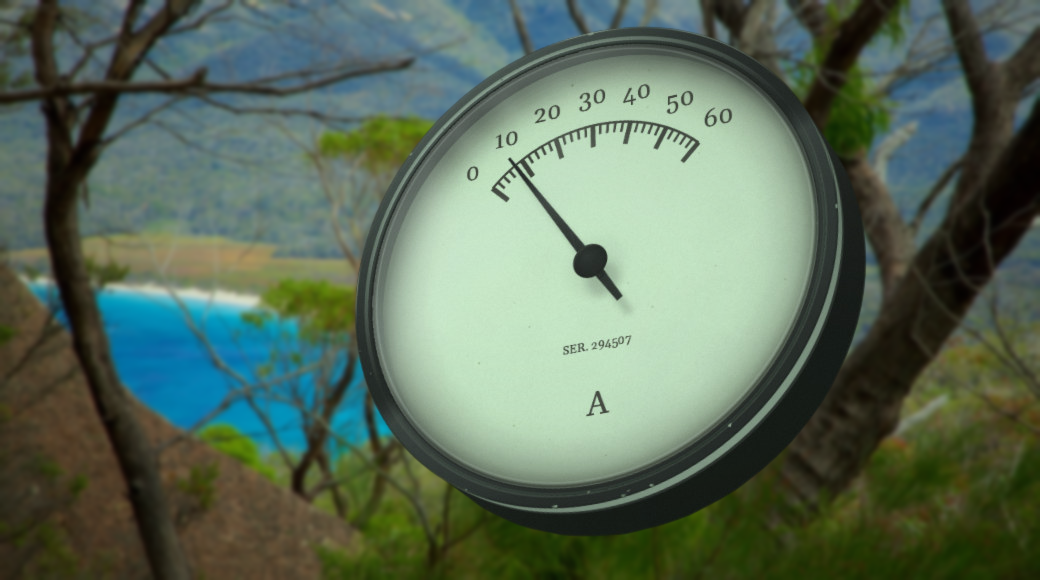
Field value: 8 A
